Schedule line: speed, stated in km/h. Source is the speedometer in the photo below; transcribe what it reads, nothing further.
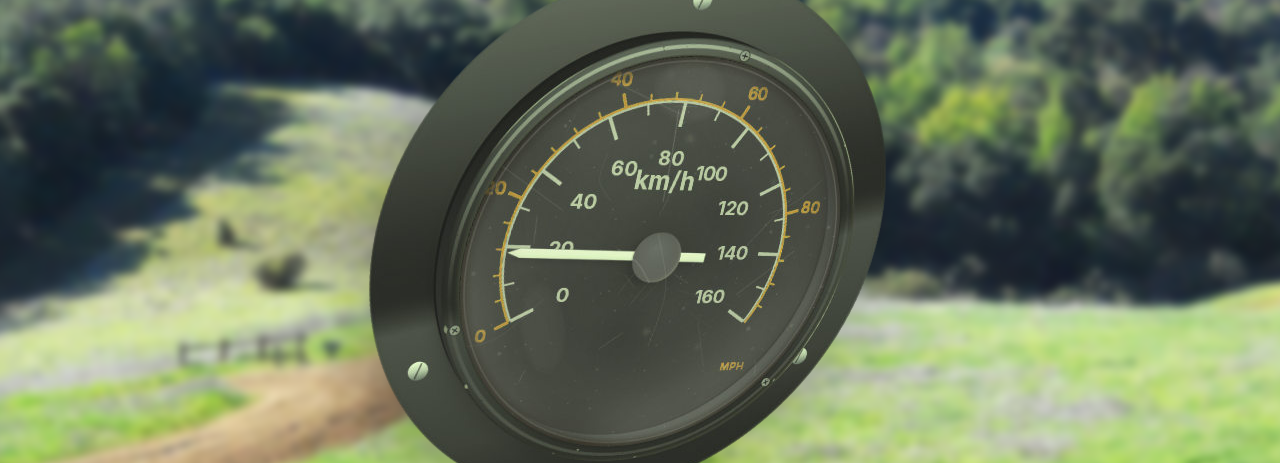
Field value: 20 km/h
